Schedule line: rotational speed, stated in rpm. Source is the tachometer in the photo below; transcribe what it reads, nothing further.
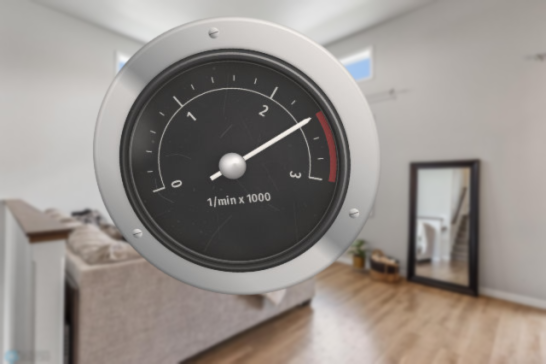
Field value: 2400 rpm
